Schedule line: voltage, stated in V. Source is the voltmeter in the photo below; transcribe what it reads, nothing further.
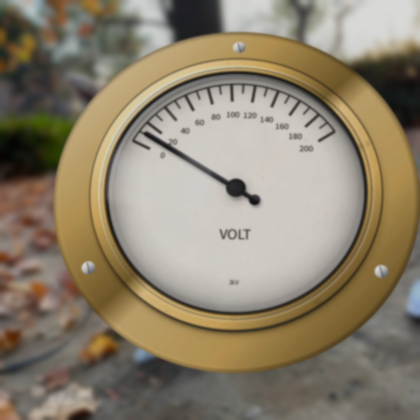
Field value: 10 V
